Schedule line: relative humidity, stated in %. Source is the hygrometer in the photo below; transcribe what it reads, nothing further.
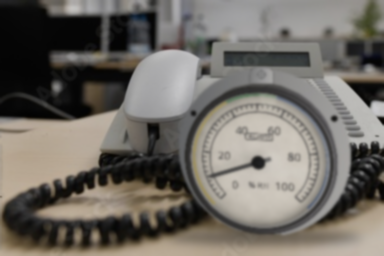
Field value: 10 %
